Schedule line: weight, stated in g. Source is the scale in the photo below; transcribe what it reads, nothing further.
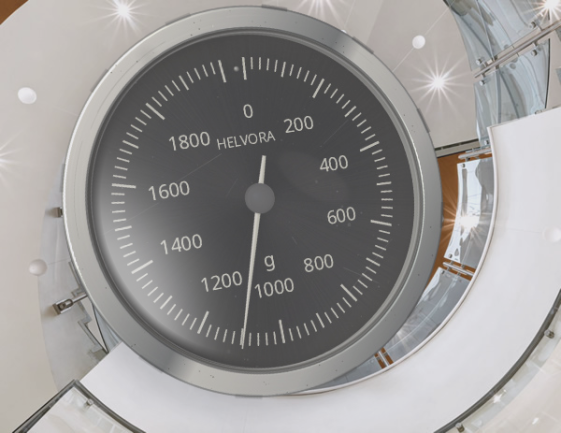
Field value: 1100 g
